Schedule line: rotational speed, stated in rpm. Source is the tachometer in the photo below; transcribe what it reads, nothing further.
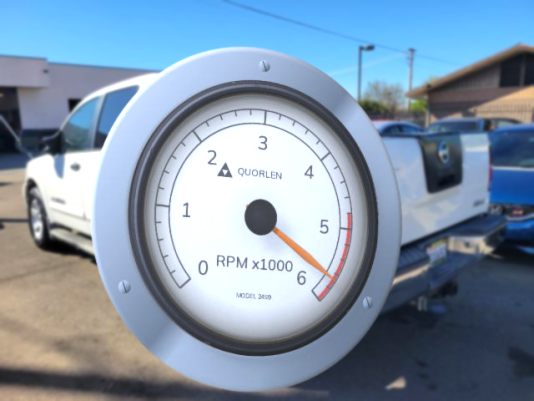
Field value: 5700 rpm
